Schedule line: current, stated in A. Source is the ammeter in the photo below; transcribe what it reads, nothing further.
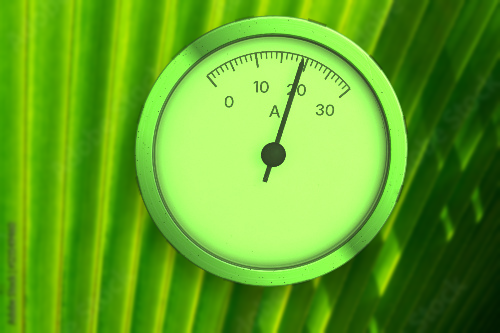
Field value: 19 A
